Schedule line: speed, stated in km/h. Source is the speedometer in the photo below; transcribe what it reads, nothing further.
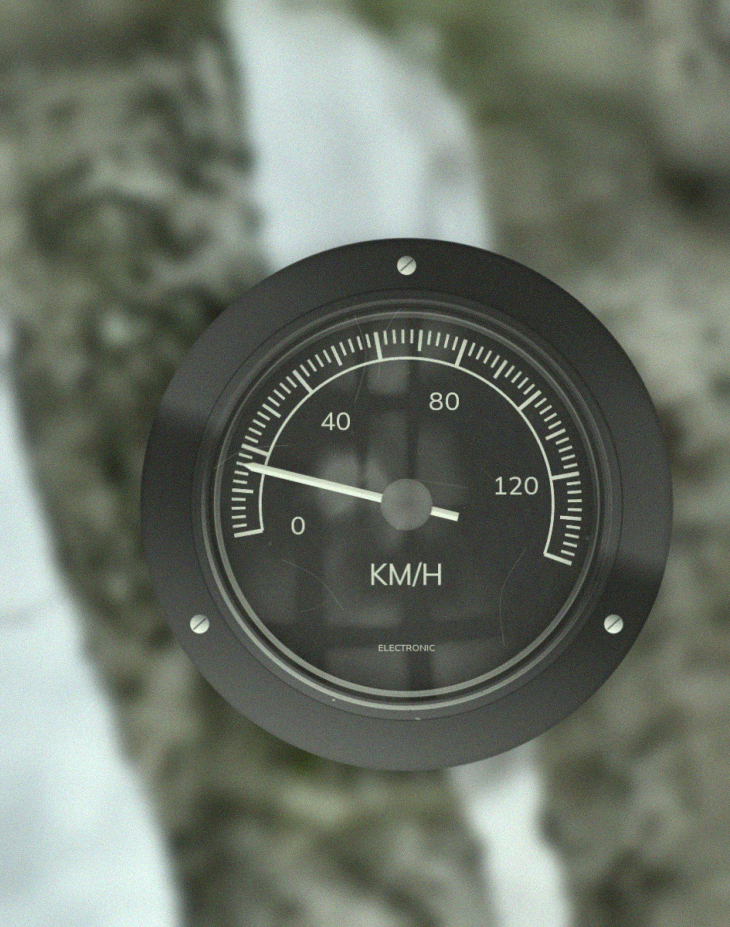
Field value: 16 km/h
